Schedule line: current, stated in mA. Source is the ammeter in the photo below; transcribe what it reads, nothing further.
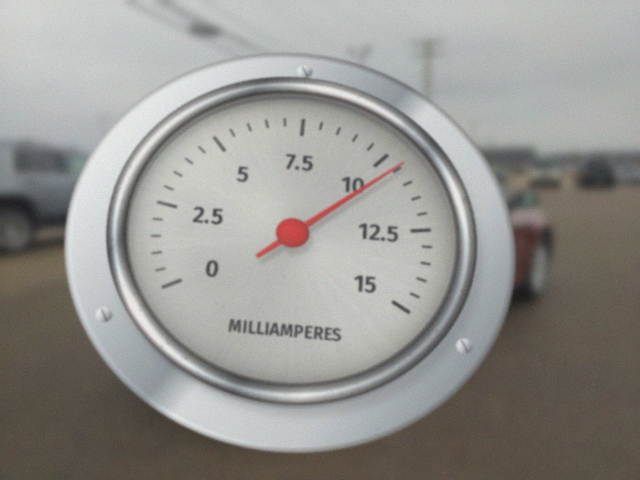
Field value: 10.5 mA
